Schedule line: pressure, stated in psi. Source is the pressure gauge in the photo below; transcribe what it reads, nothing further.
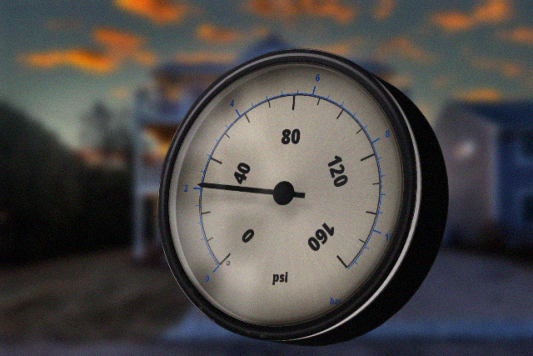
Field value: 30 psi
